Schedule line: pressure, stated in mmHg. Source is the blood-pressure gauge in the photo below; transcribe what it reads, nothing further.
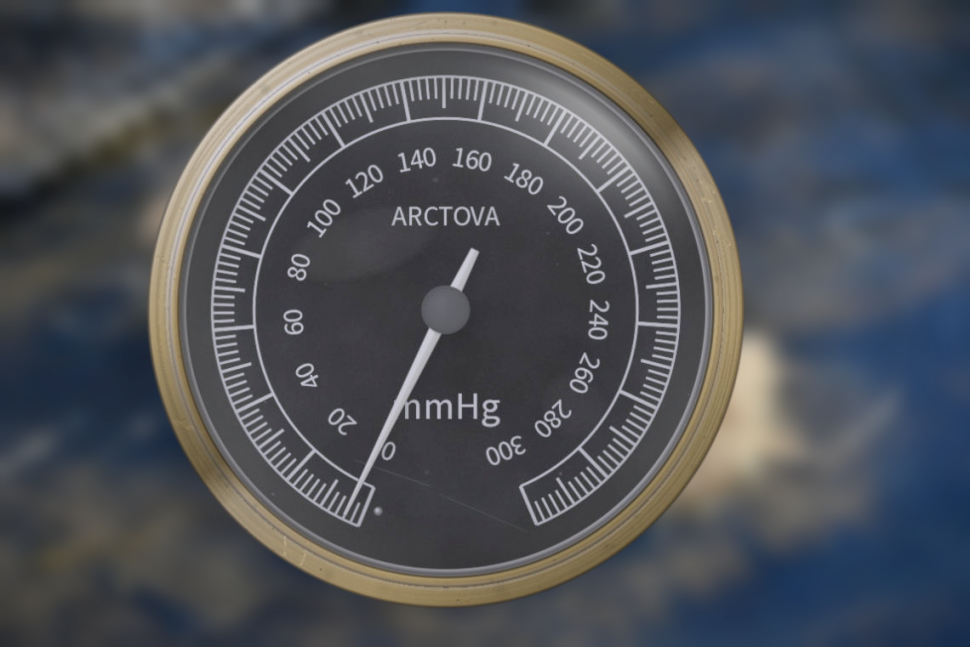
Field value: 4 mmHg
